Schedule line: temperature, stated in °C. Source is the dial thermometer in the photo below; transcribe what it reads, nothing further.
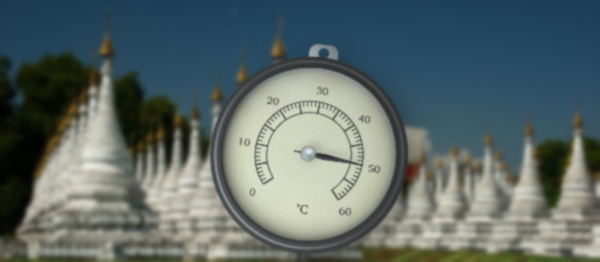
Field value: 50 °C
